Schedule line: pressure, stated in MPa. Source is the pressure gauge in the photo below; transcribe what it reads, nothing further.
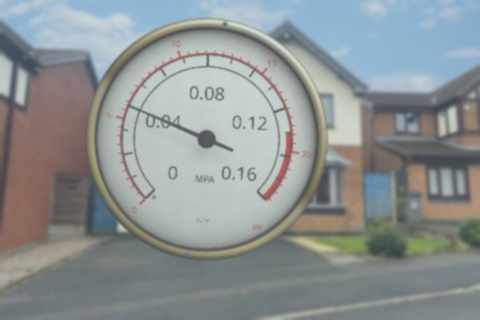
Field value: 0.04 MPa
